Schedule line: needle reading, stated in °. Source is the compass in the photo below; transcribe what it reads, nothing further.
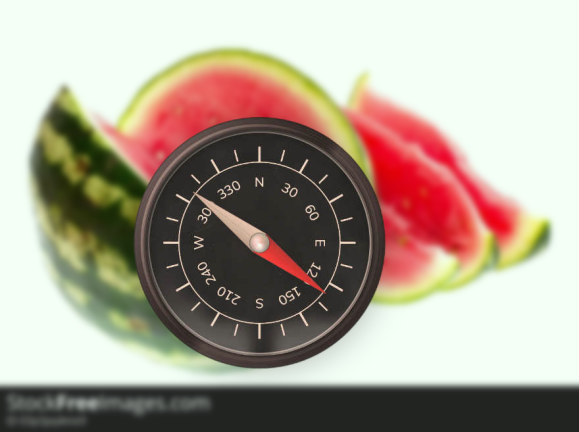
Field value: 127.5 °
